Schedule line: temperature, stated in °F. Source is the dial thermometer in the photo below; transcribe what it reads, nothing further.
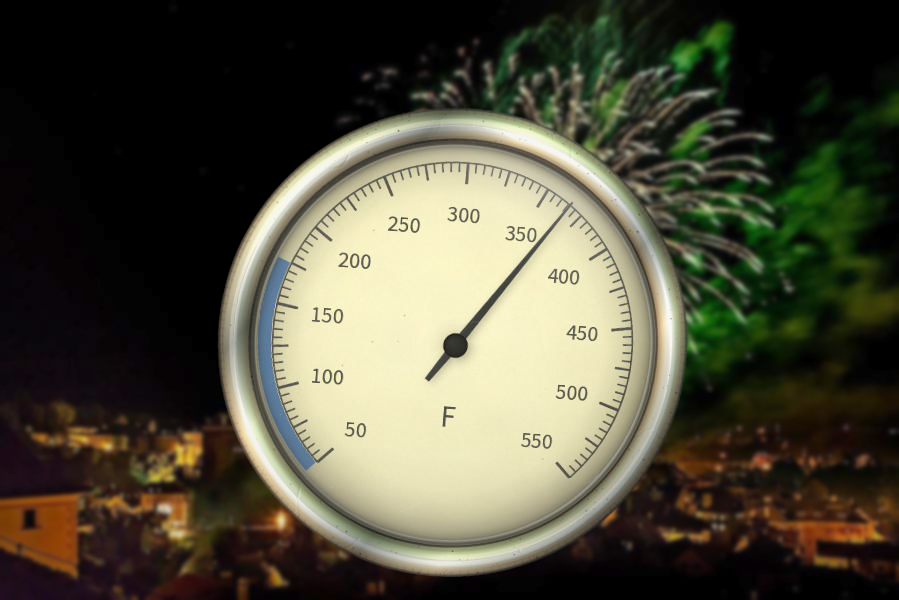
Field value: 365 °F
